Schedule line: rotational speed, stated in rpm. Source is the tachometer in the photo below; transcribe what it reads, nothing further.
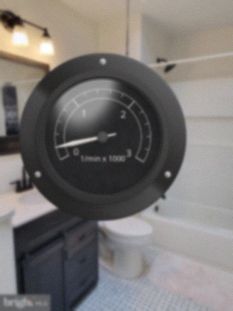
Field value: 200 rpm
